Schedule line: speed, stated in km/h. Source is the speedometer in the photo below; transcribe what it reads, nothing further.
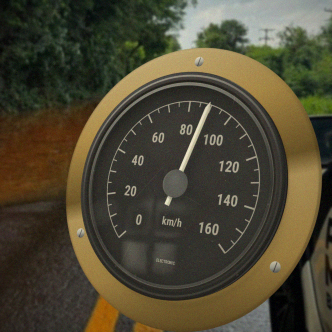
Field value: 90 km/h
